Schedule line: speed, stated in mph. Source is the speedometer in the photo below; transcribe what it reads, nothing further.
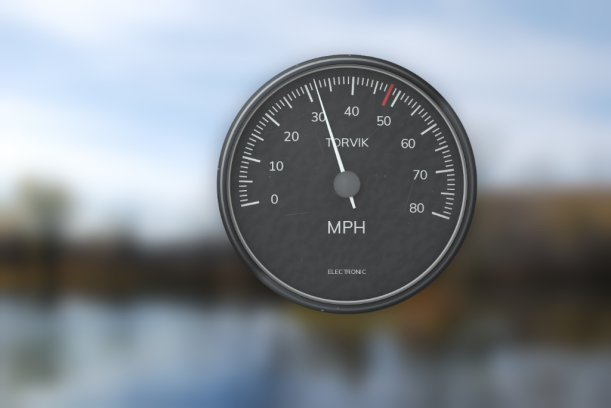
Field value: 32 mph
